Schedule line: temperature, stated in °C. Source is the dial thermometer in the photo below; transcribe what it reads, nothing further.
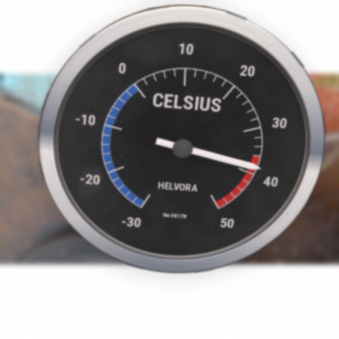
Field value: 38 °C
